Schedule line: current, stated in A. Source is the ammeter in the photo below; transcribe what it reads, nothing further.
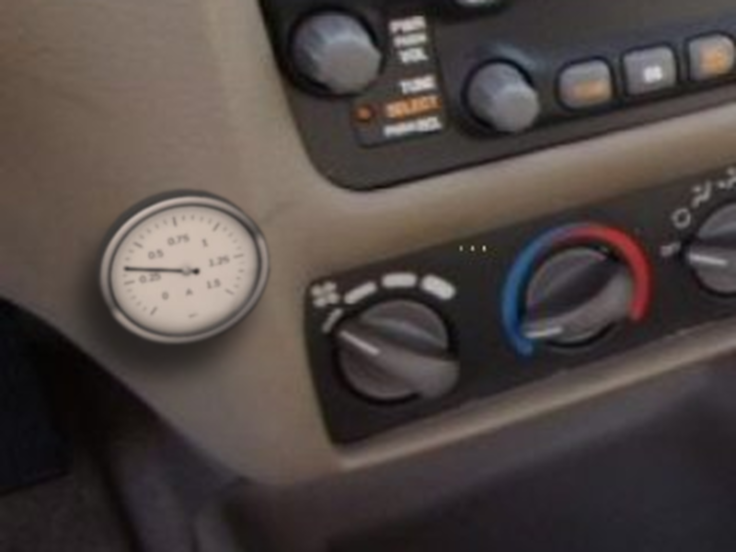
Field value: 0.35 A
